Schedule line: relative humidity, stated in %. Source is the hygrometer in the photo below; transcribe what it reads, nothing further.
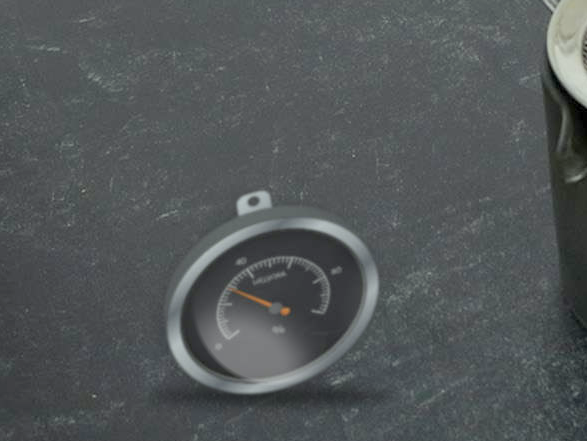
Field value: 30 %
